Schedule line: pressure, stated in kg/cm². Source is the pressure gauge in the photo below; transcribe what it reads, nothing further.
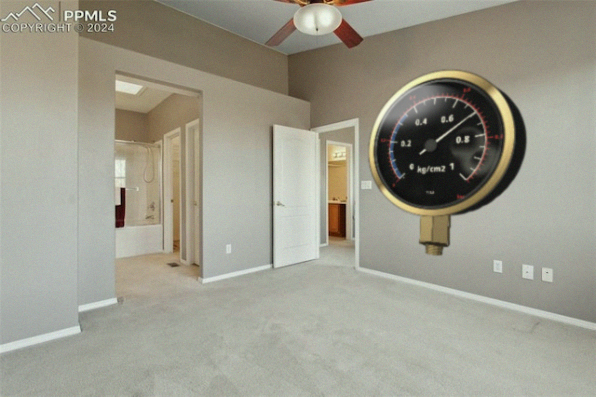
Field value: 0.7 kg/cm²
